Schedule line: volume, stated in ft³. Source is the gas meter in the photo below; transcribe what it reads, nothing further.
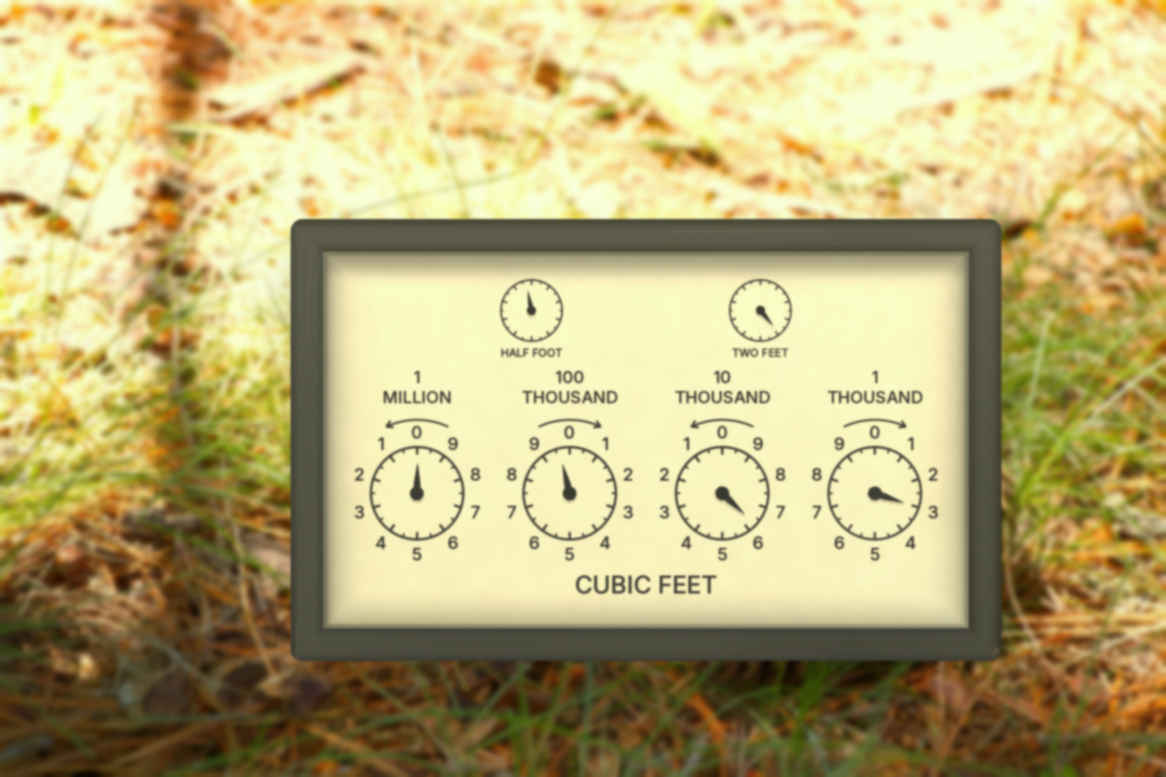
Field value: 996300 ft³
